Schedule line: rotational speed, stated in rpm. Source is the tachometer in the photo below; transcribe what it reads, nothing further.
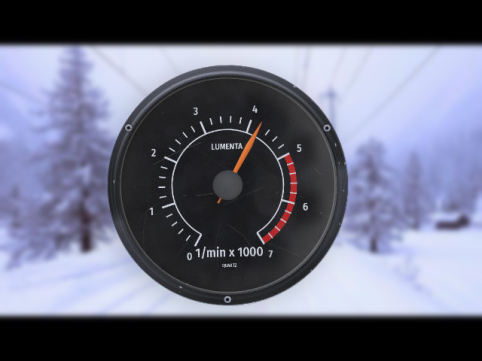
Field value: 4200 rpm
